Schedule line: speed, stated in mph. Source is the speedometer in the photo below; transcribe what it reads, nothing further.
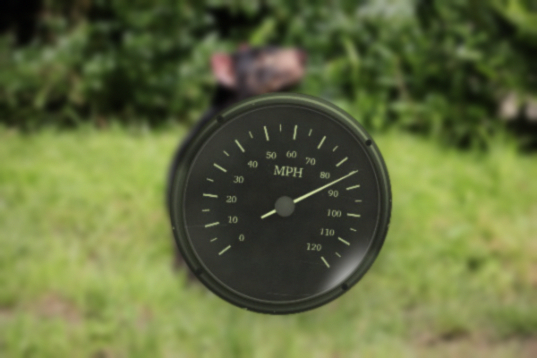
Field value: 85 mph
